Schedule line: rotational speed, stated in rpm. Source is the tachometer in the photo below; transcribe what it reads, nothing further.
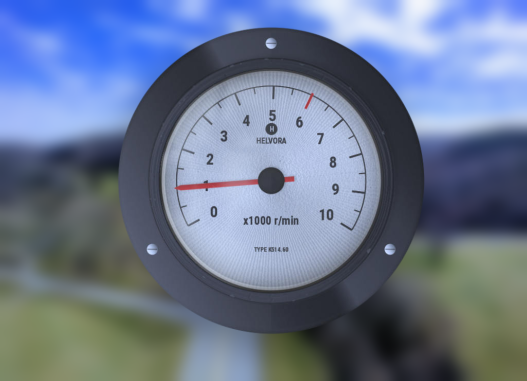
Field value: 1000 rpm
